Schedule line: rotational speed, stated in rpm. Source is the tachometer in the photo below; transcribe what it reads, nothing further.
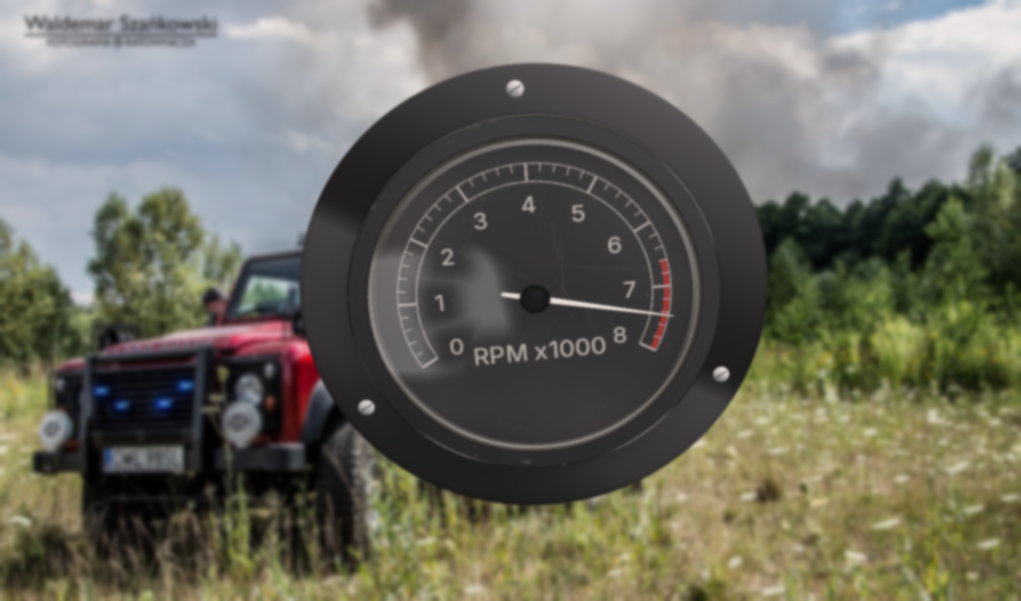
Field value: 7400 rpm
